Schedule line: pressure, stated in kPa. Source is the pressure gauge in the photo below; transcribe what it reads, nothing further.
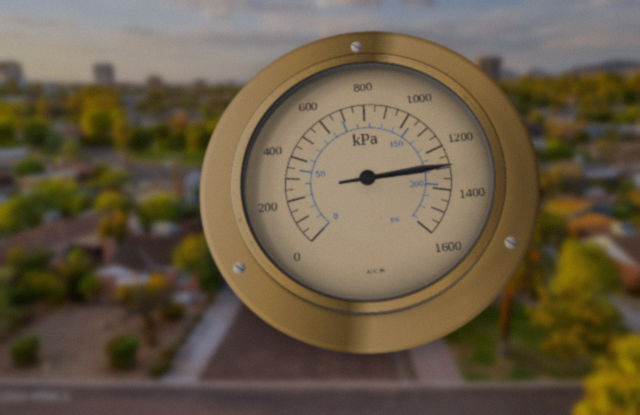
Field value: 1300 kPa
